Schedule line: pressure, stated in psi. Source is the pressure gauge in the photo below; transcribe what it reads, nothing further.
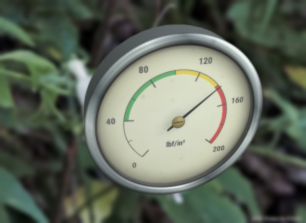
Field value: 140 psi
